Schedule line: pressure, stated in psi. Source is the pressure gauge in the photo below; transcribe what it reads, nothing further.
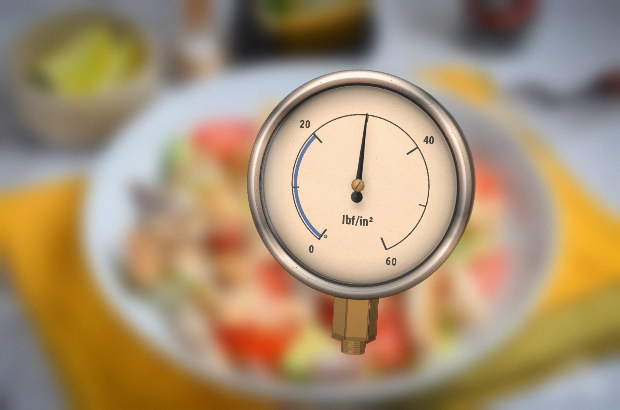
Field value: 30 psi
